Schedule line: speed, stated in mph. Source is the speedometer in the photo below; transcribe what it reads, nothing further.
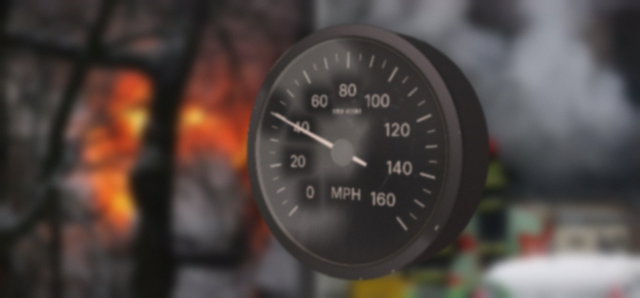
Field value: 40 mph
